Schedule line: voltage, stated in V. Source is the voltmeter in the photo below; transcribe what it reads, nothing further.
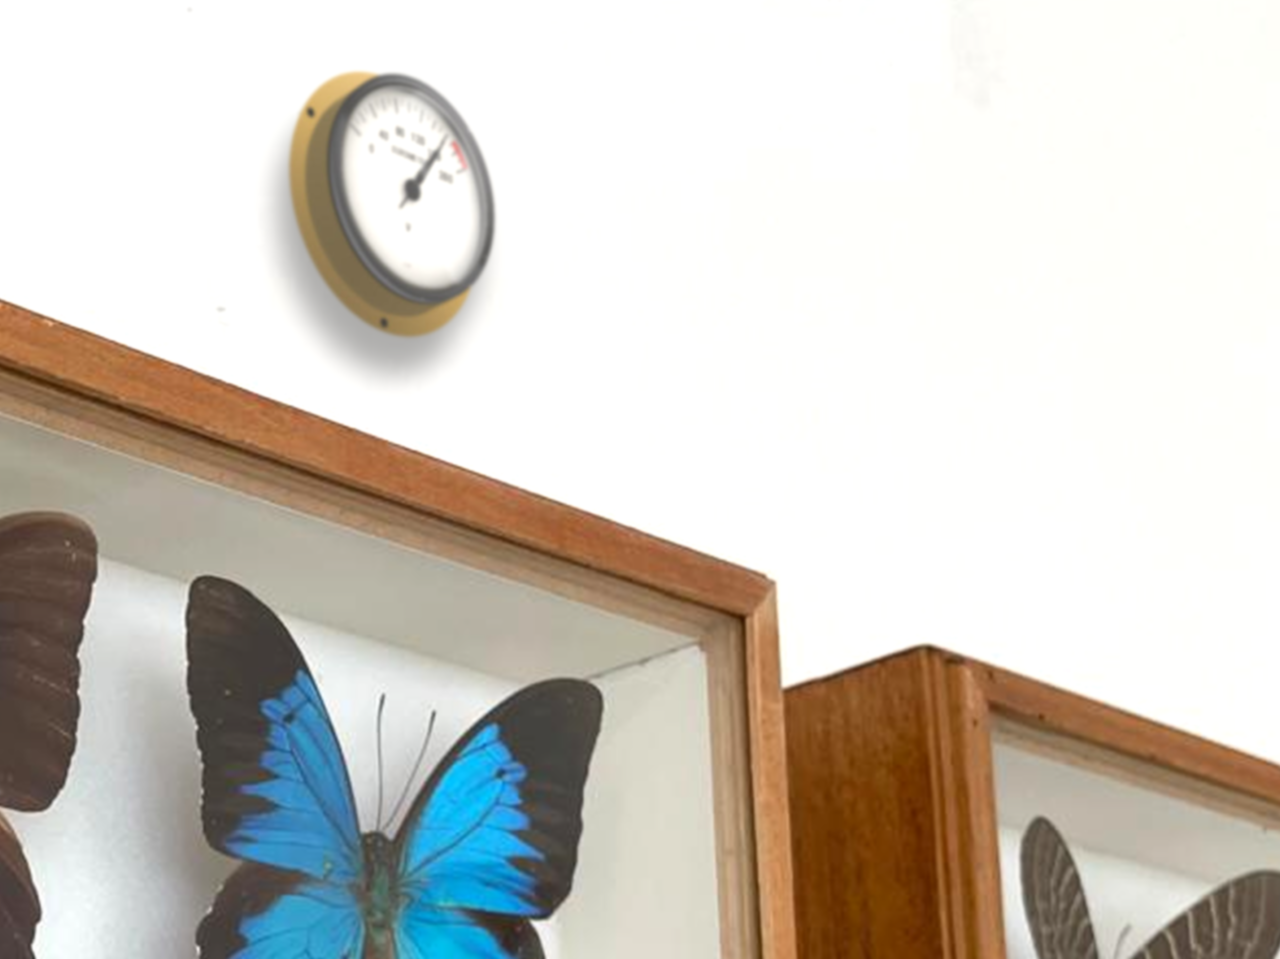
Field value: 160 V
